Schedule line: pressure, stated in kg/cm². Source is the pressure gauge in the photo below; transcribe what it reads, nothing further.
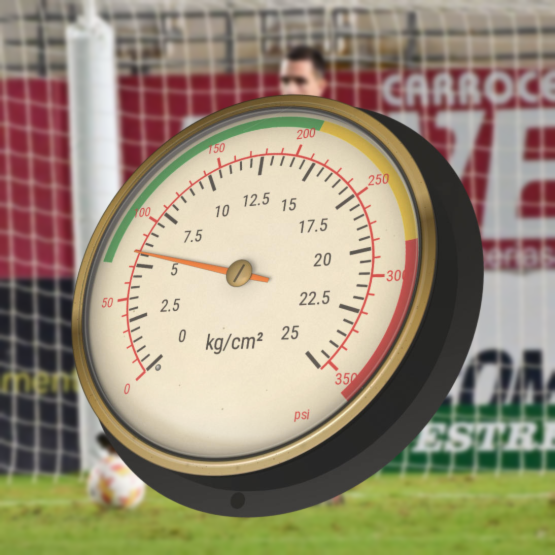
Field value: 5.5 kg/cm²
